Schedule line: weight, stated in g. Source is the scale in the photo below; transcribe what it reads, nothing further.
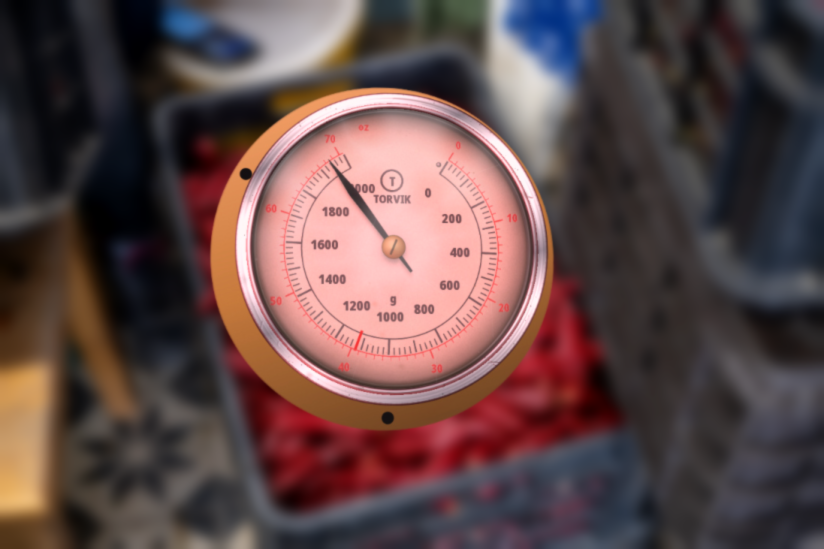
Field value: 1940 g
